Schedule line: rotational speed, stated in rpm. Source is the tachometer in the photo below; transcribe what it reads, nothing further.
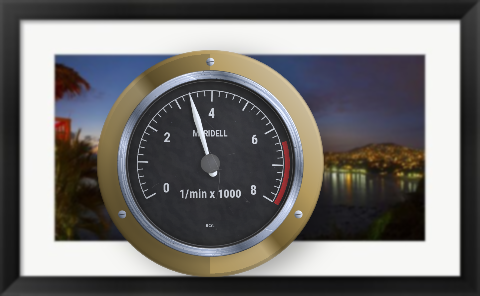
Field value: 3400 rpm
